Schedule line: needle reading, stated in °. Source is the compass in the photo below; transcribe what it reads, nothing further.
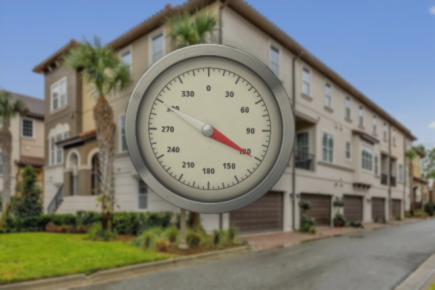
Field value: 120 °
